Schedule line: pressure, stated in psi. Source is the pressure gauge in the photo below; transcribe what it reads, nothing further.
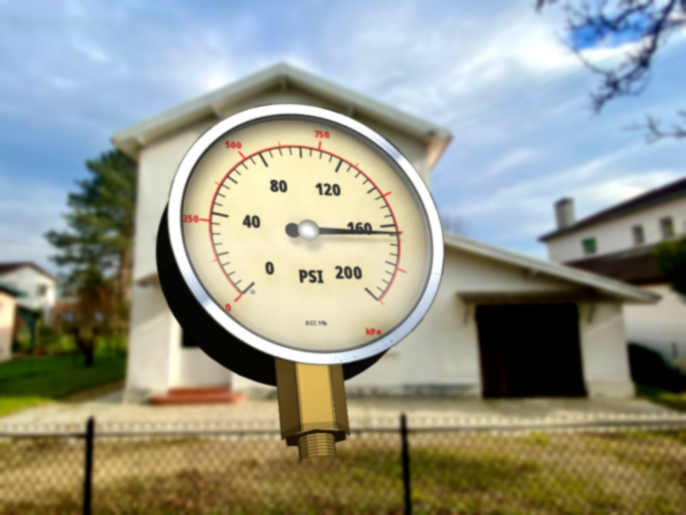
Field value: 165 psi
